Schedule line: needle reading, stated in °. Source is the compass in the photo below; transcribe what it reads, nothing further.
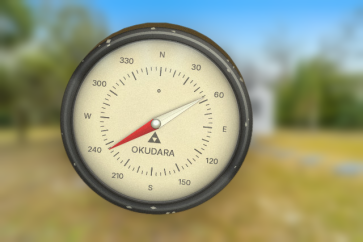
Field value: 235 °
